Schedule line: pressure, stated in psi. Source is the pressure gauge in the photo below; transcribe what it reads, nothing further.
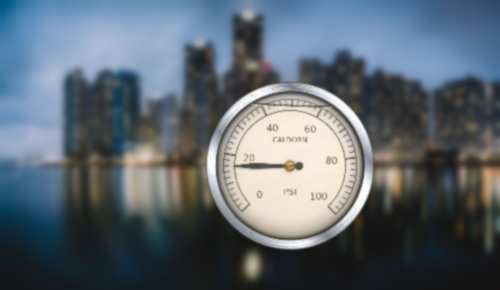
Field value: 16 psi
